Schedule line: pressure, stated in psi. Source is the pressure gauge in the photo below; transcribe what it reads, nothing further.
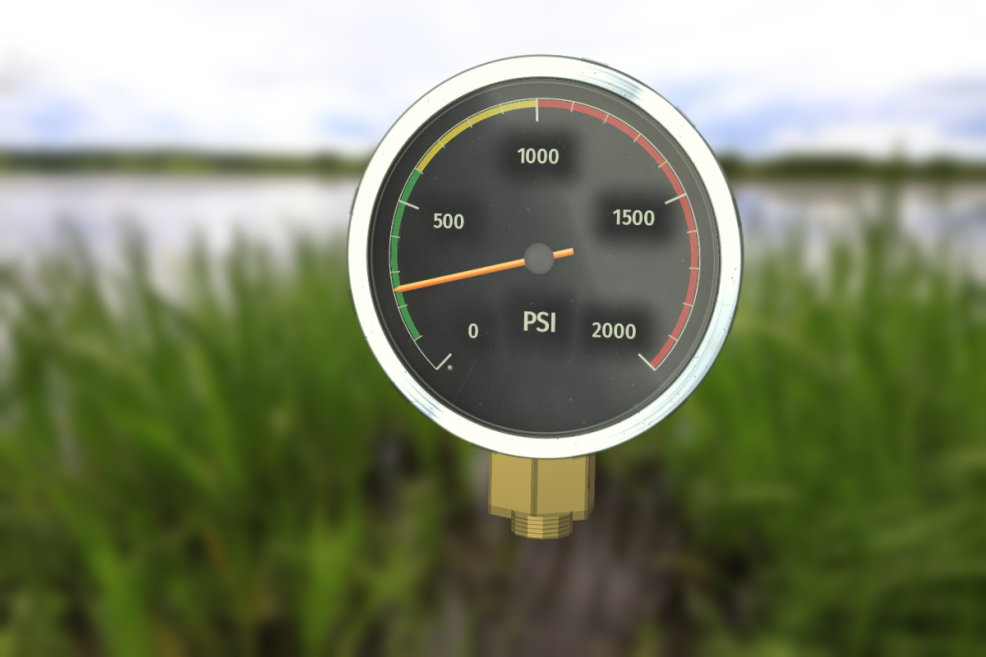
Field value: 250 psi
